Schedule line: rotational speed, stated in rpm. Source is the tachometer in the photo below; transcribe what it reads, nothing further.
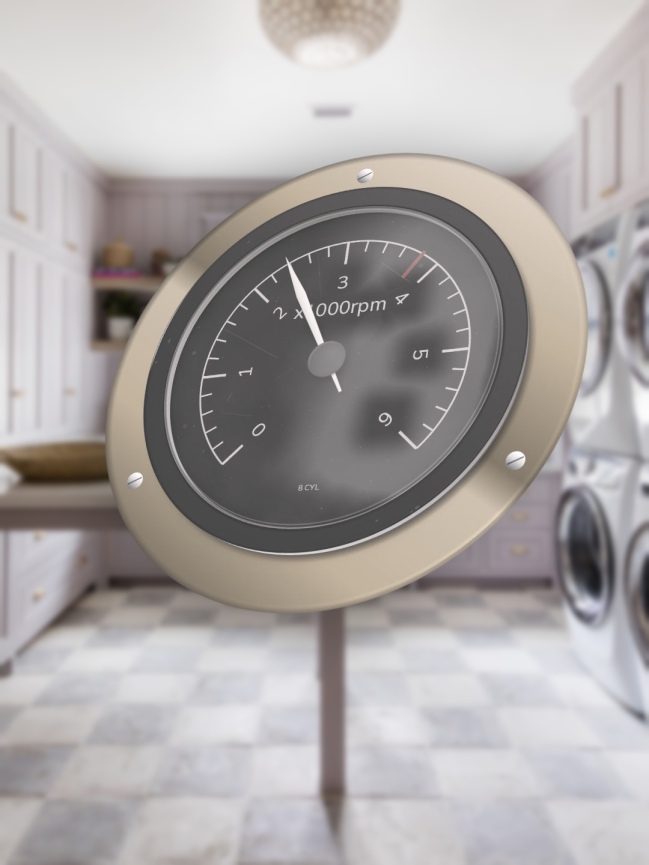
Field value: 2400 rpm
